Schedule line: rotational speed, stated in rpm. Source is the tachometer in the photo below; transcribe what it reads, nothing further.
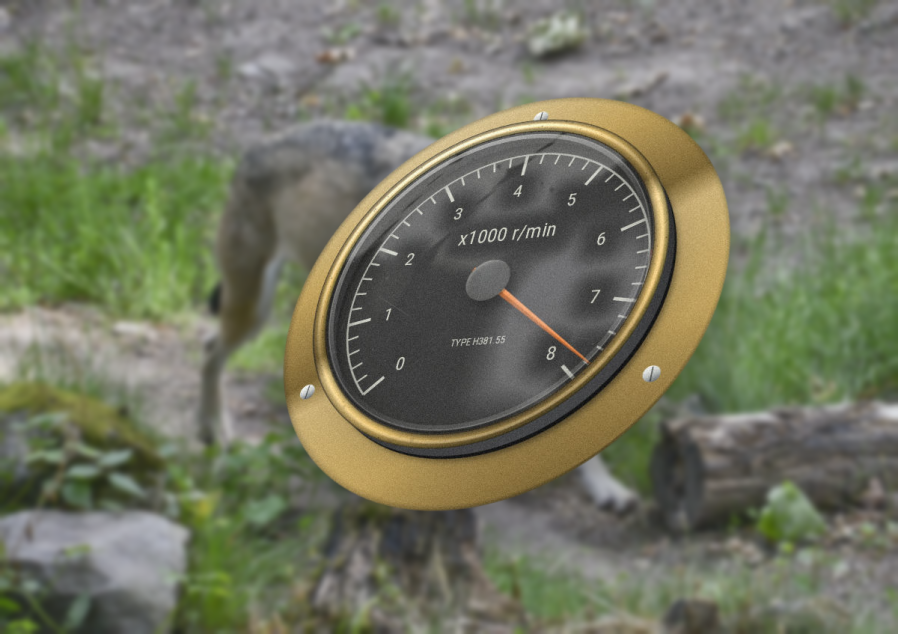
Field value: 7800 rpm
